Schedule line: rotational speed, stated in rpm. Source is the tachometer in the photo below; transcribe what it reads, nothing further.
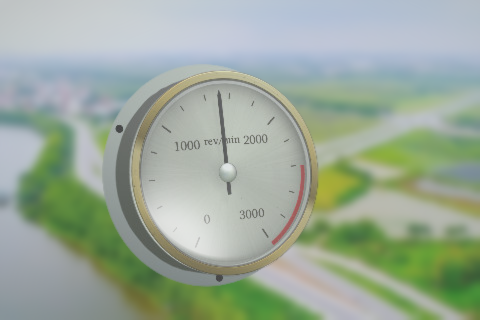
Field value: 1500 rpm
